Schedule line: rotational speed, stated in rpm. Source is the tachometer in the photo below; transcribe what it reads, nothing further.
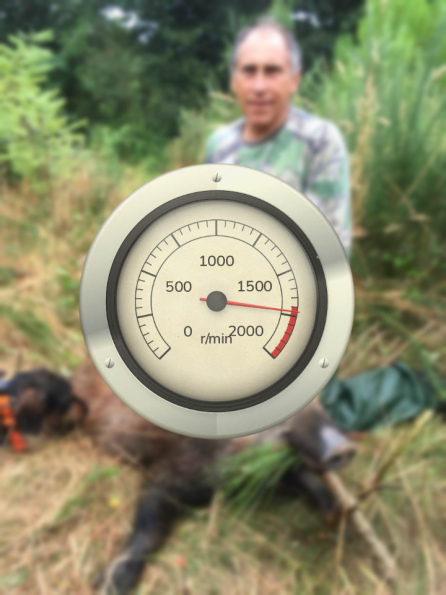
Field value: 1725 rpm
